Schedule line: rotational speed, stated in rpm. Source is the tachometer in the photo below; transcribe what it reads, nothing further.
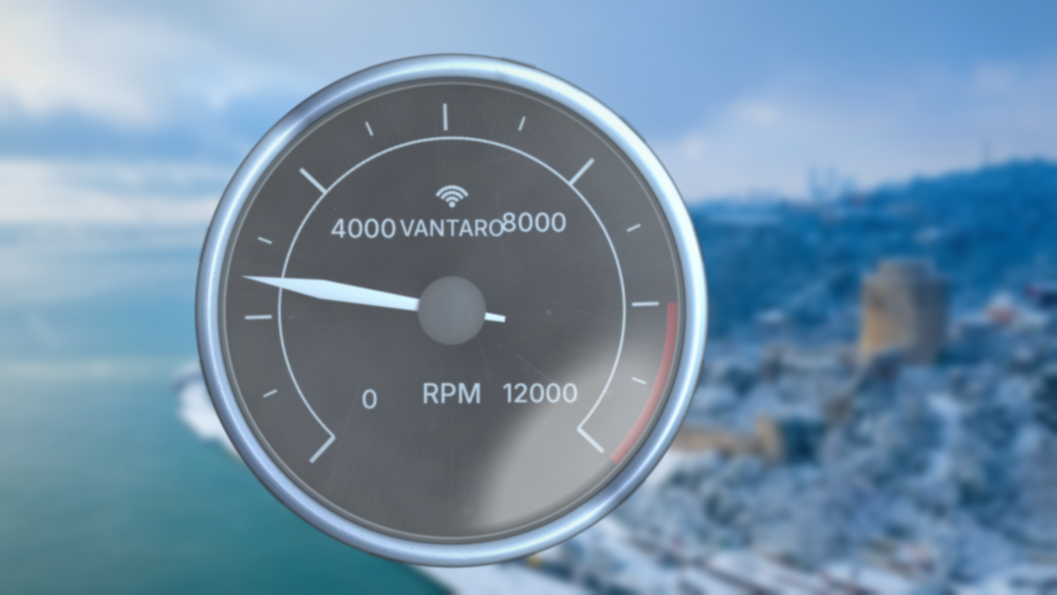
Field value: 2500 rpm
